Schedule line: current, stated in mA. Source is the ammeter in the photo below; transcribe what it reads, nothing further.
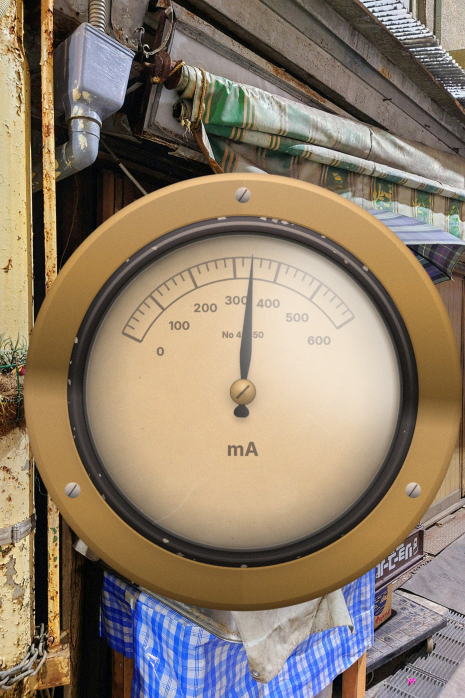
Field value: 340 mA
